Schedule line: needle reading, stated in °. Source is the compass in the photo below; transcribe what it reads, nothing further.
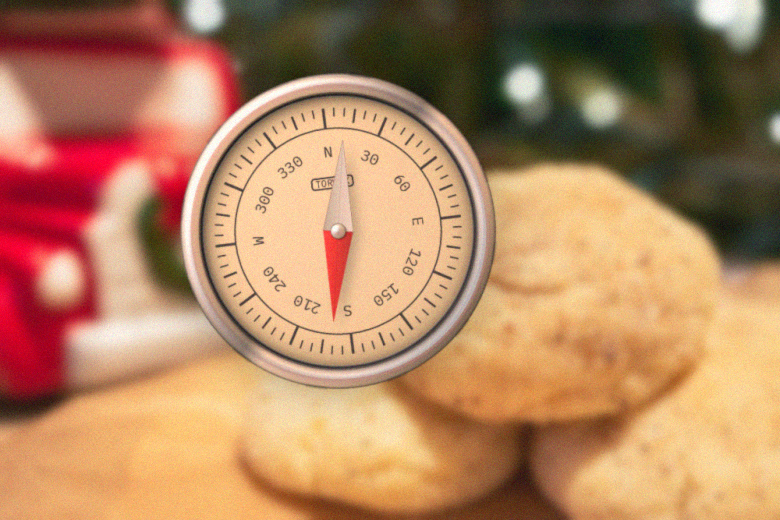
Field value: 190 °
